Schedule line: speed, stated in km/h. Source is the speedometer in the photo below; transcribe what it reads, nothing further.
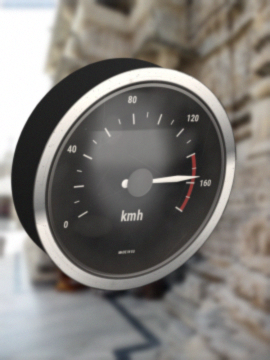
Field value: 155 km/h
